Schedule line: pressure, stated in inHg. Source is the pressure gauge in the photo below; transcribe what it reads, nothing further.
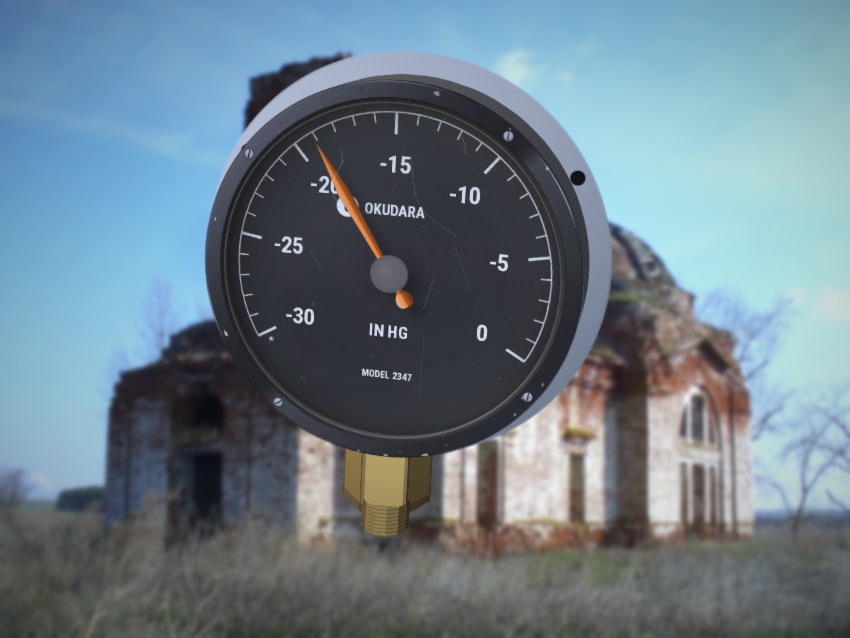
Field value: -19 inHg
